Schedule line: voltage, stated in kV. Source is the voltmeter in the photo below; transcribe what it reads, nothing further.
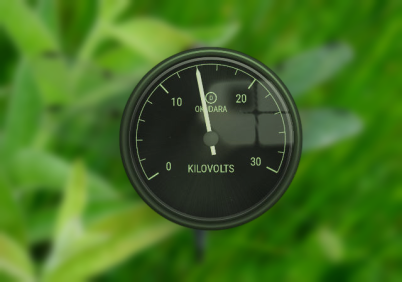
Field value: 14 kV
